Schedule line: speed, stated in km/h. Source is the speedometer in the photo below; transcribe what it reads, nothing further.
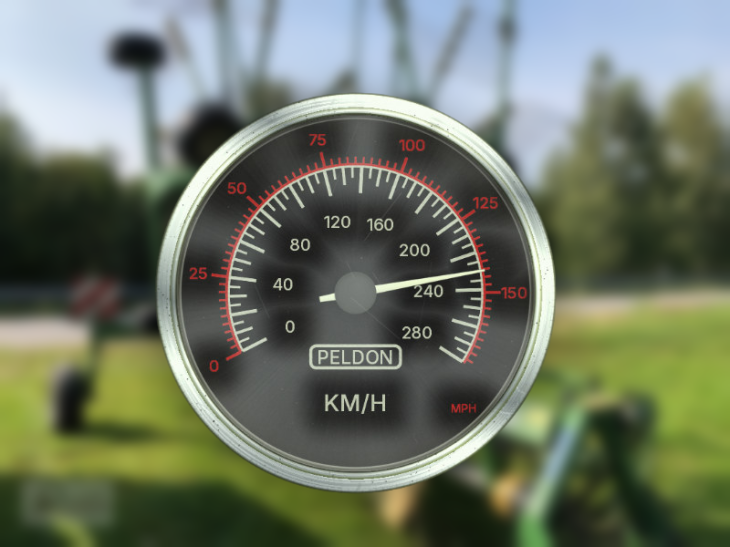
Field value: 230 km/h
